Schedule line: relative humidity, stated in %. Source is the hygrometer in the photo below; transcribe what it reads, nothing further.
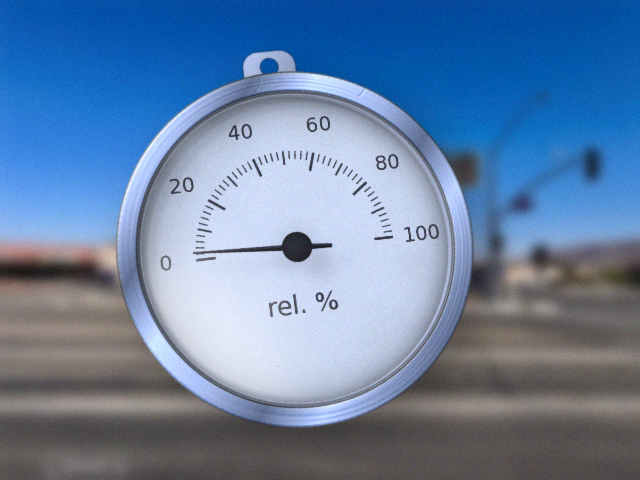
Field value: 2 %
